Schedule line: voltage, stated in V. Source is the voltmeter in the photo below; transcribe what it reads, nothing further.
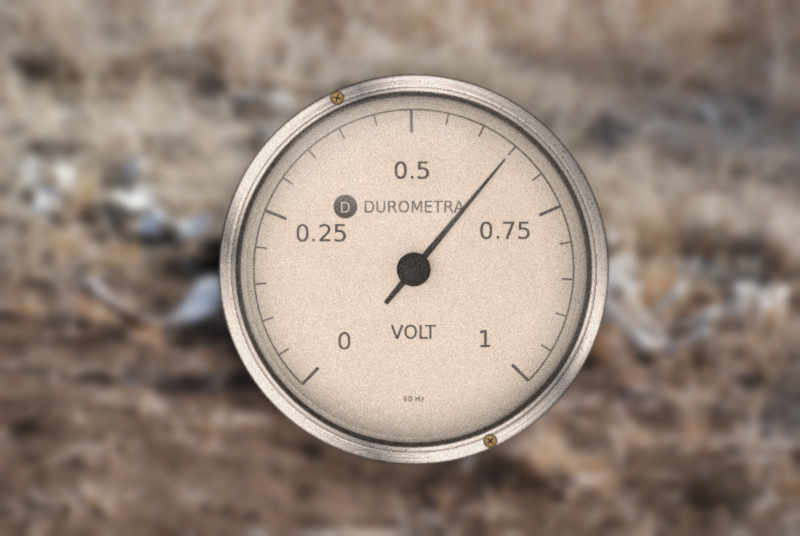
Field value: 0.65 V
